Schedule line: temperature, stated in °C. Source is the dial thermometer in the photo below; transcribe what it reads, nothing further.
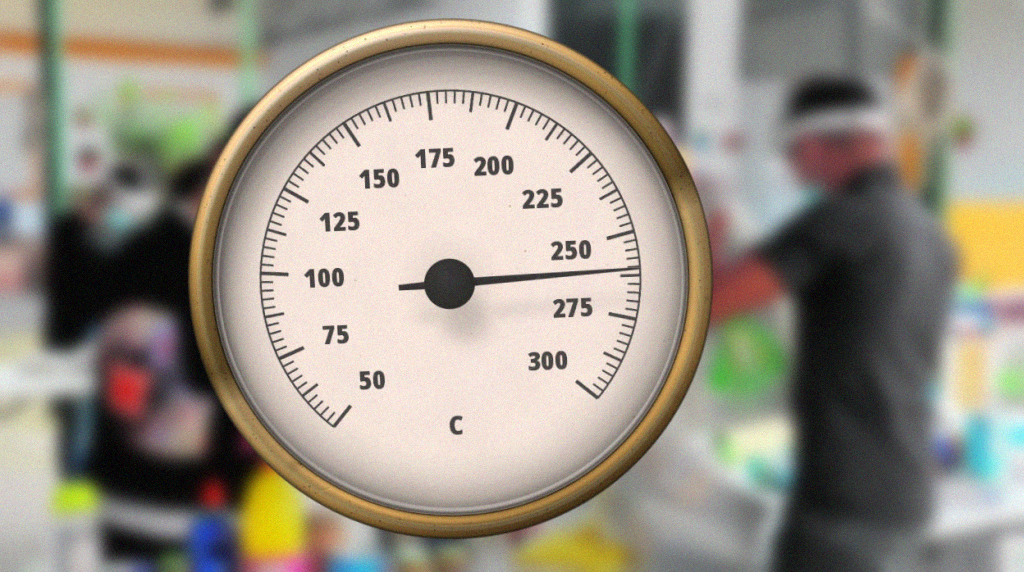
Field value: 260 °C
